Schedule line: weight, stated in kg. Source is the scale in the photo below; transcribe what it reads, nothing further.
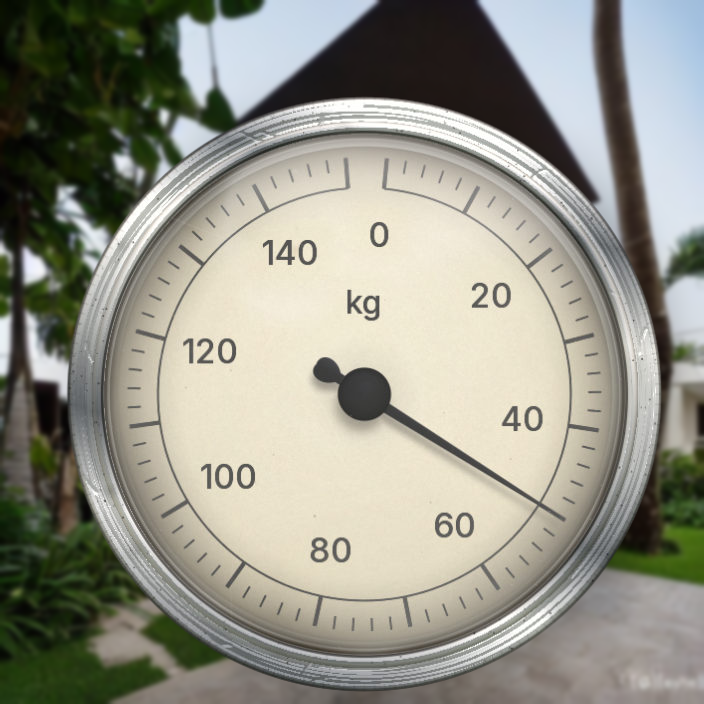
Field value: 50 kg
